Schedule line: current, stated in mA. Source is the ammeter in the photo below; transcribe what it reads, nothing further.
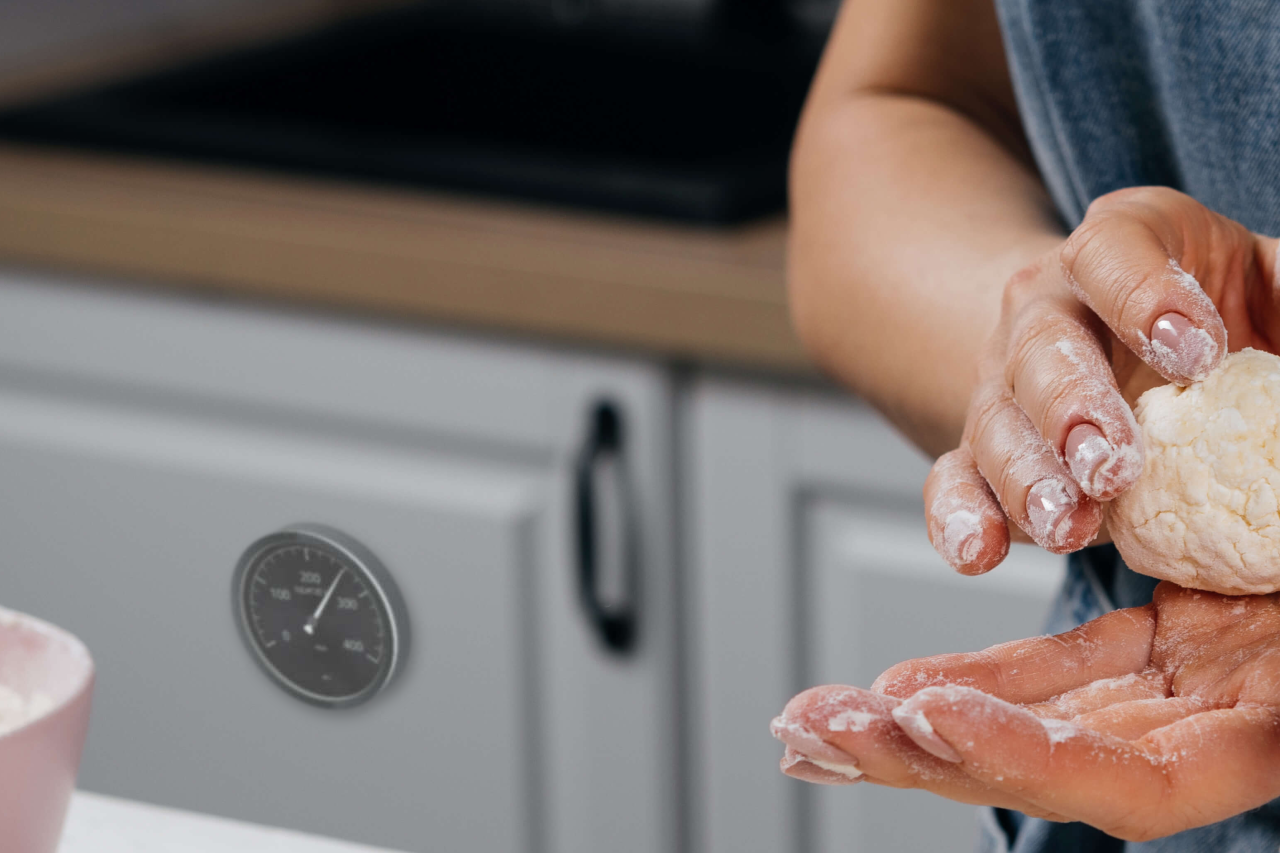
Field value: 260 mA
